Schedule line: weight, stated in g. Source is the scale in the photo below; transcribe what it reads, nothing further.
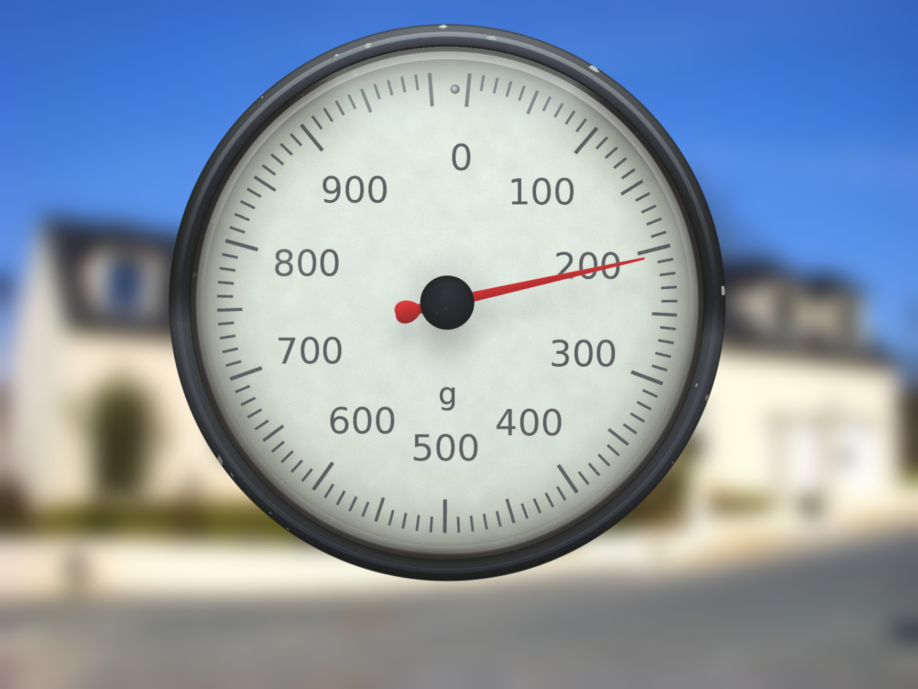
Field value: 205 g
